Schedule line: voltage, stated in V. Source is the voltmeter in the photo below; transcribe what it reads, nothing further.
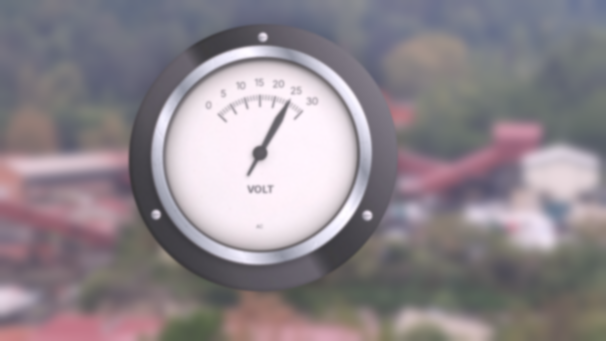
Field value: 25 V
